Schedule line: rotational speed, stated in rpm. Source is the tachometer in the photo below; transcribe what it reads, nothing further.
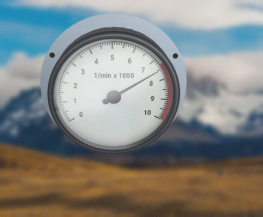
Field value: 7500 rpm
